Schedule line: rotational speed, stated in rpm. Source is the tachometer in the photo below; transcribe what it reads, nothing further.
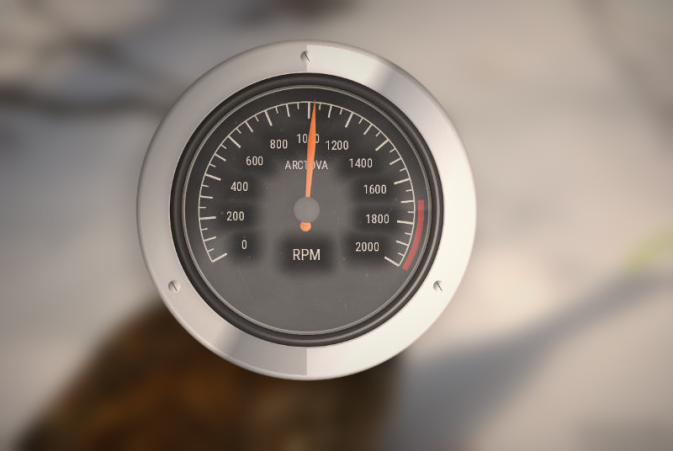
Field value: 1025 rpm
